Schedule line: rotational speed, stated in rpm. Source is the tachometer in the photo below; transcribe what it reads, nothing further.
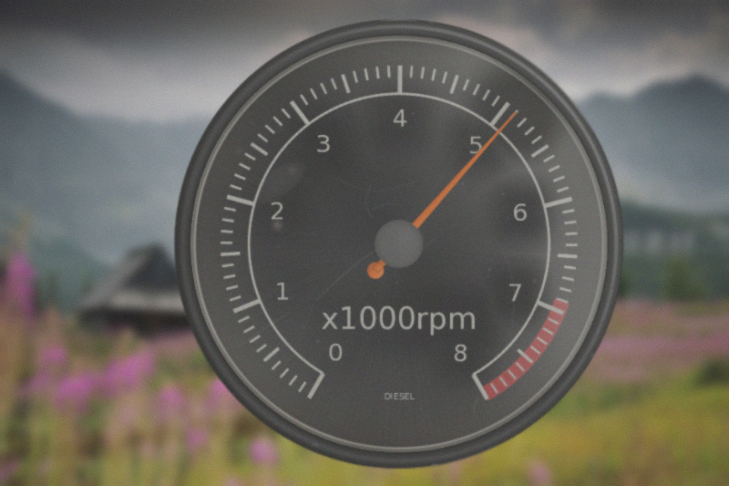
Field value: 5100 rpm
